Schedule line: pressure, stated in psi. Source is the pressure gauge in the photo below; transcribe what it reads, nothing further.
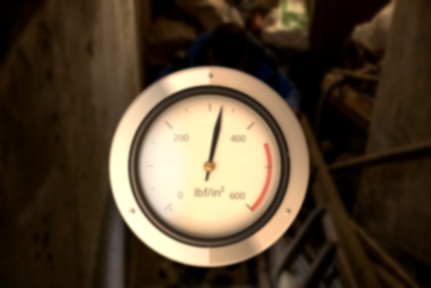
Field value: 325 psi
